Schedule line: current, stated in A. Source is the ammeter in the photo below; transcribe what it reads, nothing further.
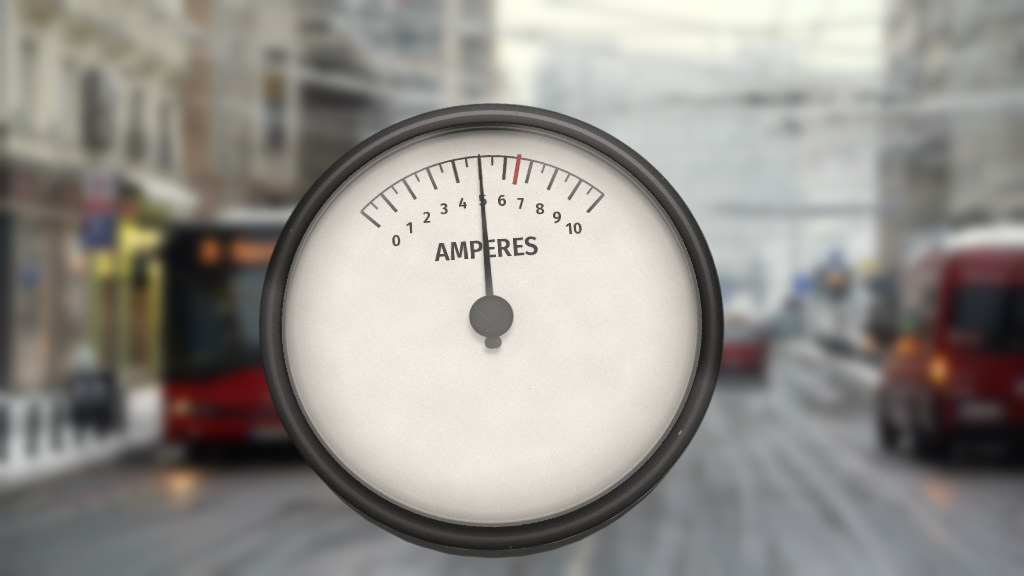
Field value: 5 A
